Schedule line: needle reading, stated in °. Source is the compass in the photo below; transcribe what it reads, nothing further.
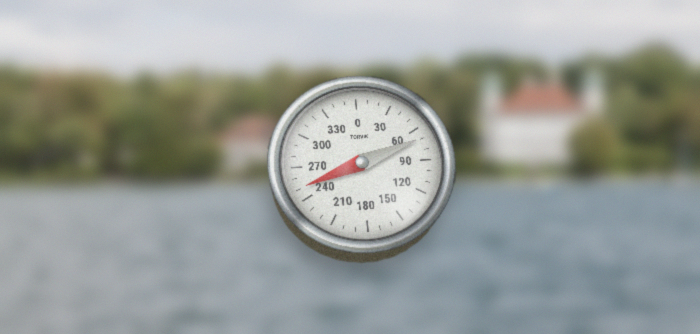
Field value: 250 °
